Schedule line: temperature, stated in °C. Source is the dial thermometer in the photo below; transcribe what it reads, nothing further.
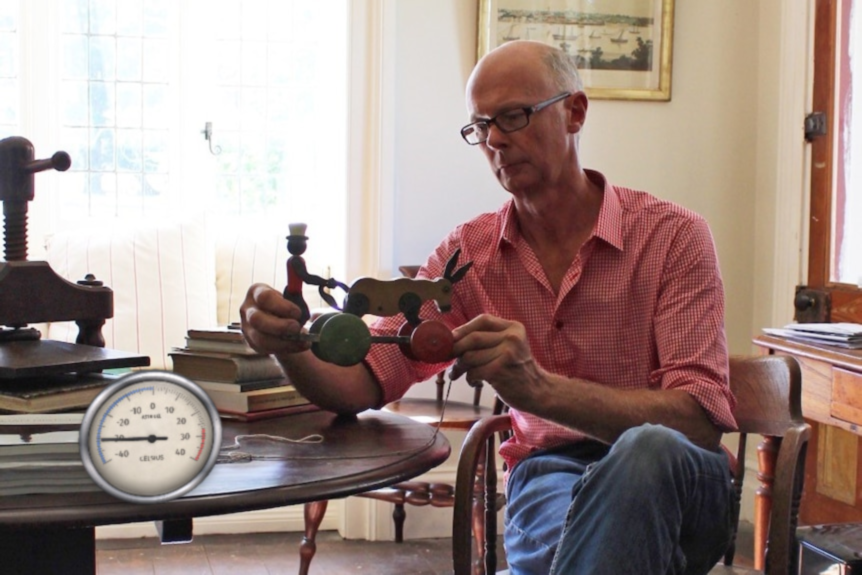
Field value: -30 °C
